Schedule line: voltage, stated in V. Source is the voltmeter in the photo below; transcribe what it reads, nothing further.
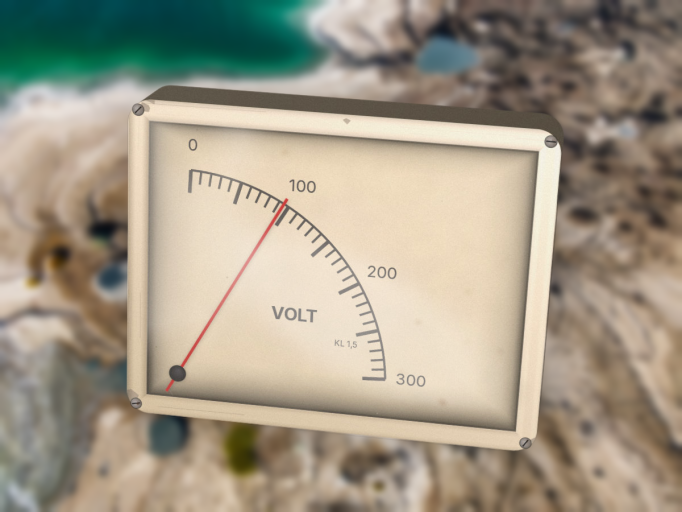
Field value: 95 V
